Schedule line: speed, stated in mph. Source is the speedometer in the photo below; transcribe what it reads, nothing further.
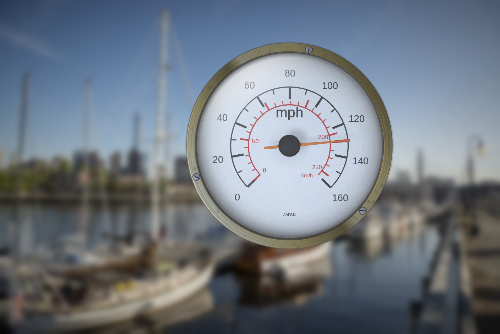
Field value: 130 mph
